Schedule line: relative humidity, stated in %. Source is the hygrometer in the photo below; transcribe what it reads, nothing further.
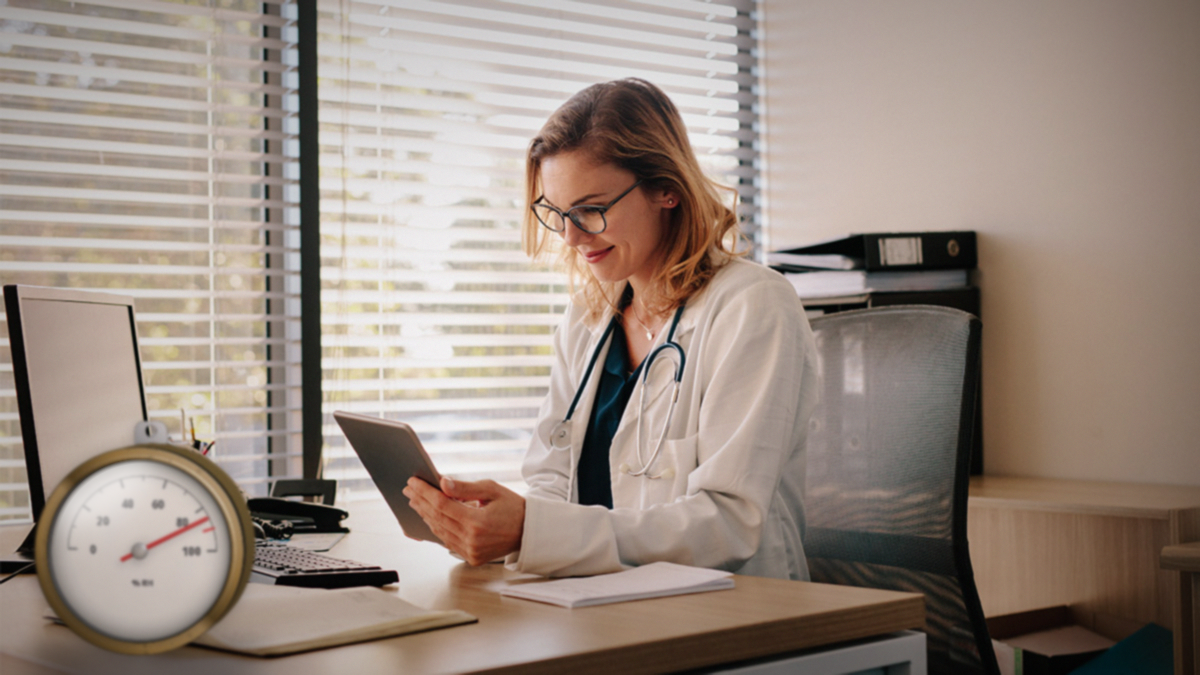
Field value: 85 %
